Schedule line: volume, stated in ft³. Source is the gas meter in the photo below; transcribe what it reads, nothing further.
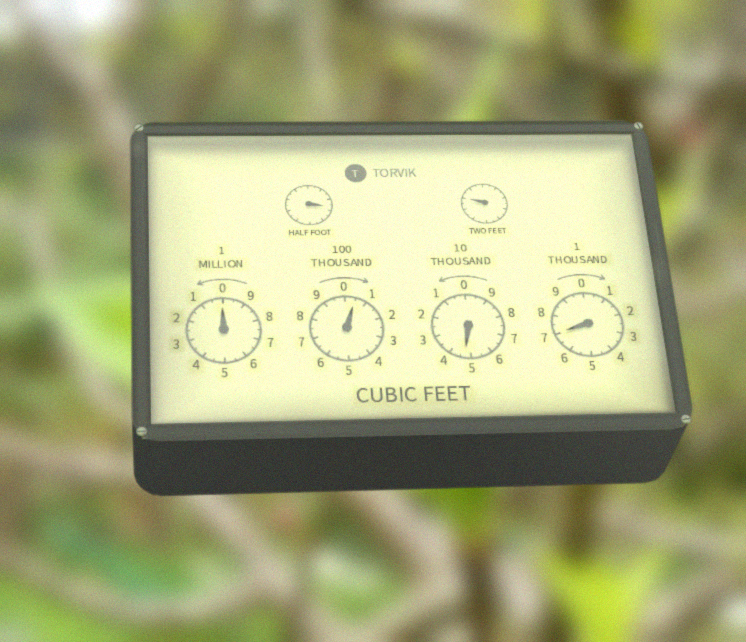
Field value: 4700 ft³
